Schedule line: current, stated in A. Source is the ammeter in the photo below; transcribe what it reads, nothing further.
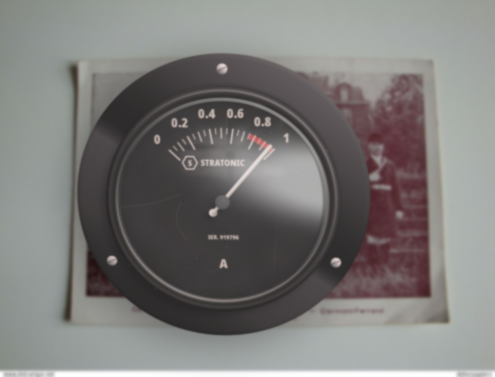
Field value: 0.95 A
